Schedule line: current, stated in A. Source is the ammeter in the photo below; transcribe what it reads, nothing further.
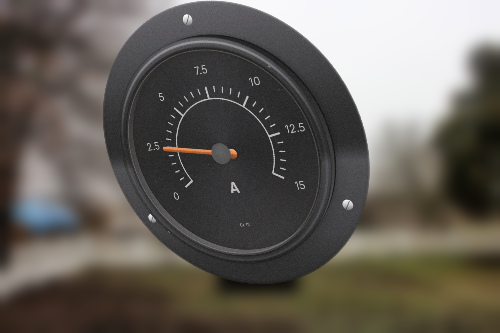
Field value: 2.5 A
